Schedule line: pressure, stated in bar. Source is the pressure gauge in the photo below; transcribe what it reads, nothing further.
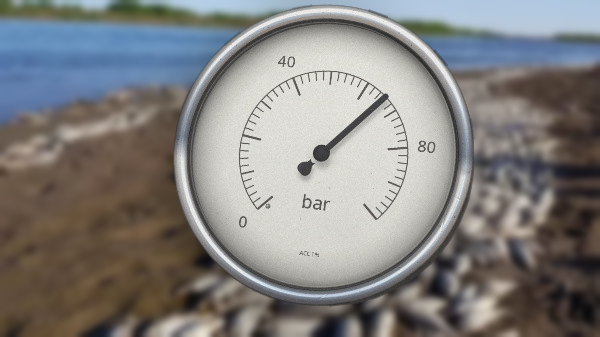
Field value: 66 bar
